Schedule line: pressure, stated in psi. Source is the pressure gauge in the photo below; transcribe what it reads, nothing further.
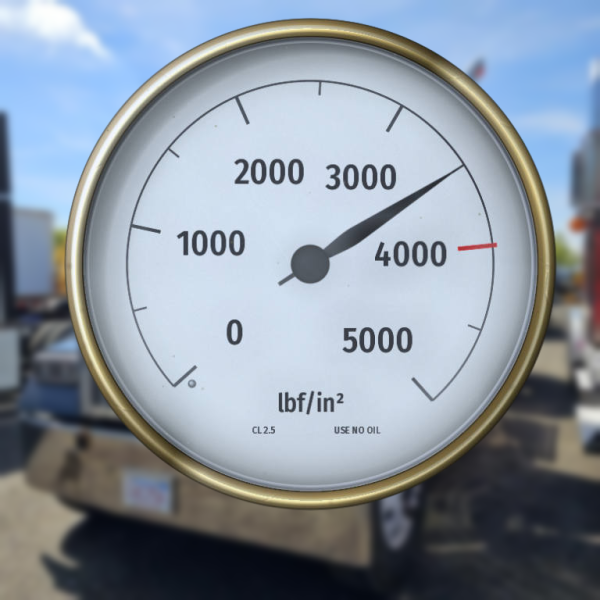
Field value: 3500 psi
